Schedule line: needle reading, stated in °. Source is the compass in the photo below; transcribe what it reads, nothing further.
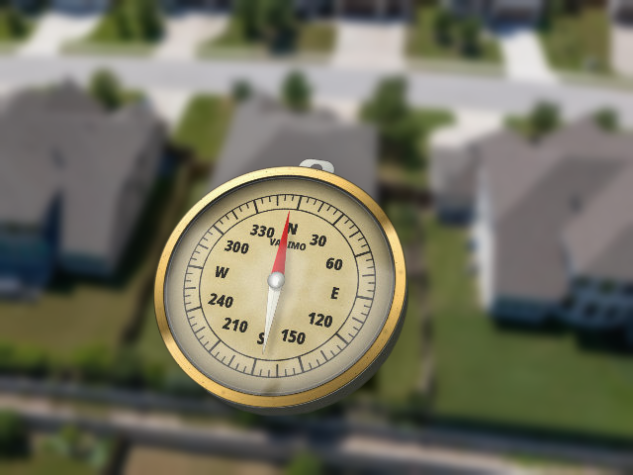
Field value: 355 °
